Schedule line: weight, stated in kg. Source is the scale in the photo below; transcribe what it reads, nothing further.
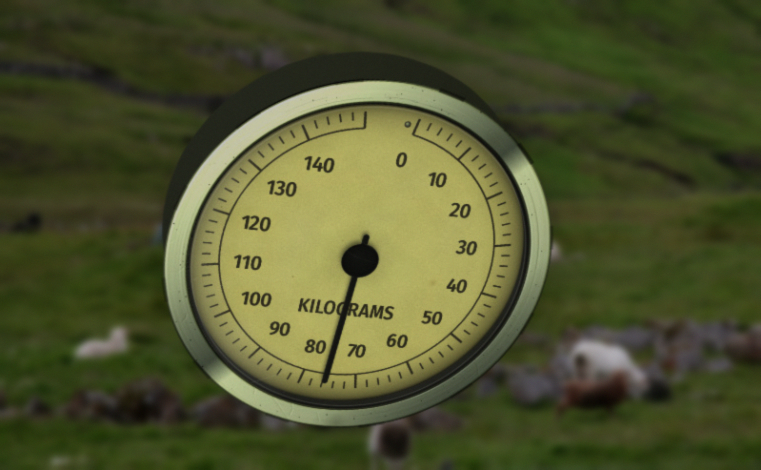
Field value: 76 kg
